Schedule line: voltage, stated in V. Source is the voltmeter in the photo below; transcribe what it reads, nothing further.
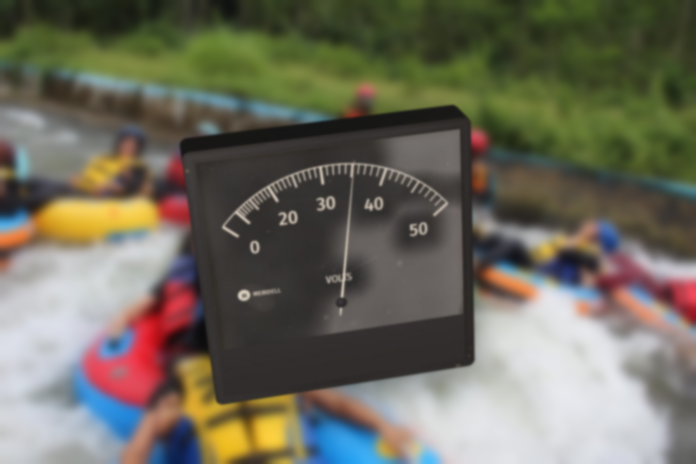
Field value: 35 V
